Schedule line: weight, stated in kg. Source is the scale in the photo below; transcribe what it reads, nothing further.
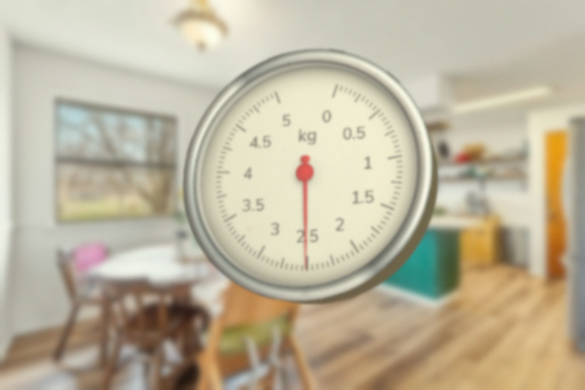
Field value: 2.5 kg
